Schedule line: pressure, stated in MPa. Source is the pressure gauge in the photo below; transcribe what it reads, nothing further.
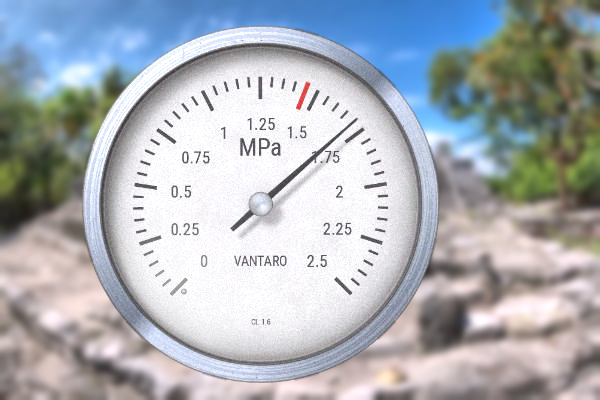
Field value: 1.7 MPa
